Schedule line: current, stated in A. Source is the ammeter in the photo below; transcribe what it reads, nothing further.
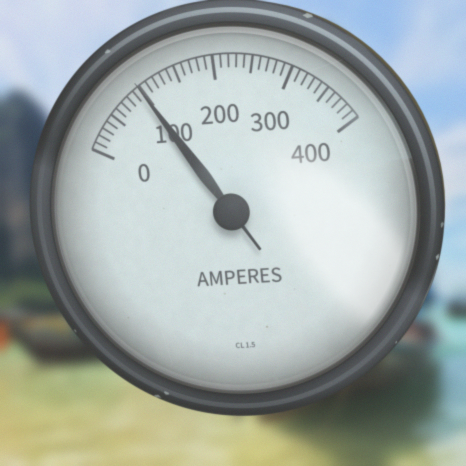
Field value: 100 A
